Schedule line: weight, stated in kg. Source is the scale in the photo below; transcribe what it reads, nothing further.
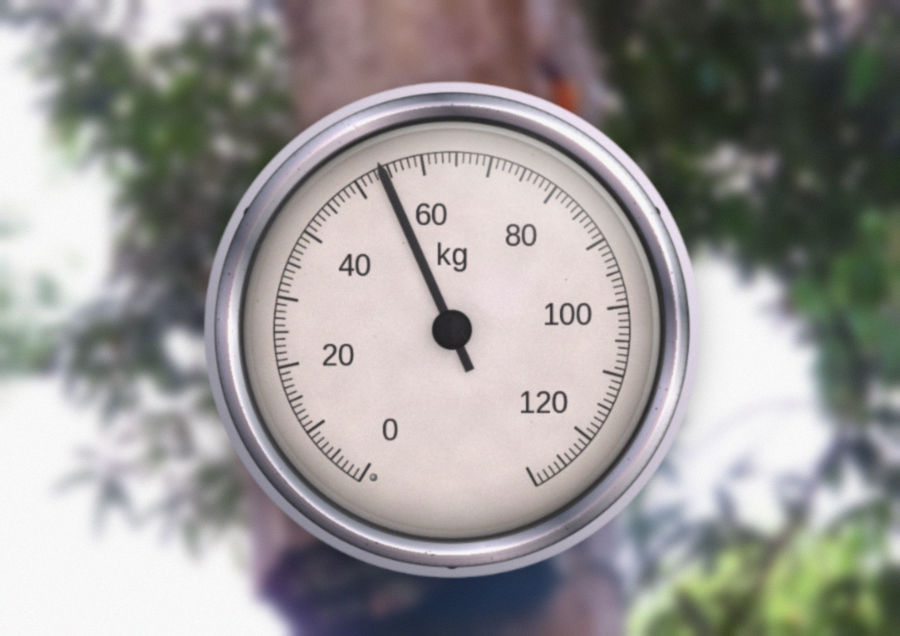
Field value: 54 kg
